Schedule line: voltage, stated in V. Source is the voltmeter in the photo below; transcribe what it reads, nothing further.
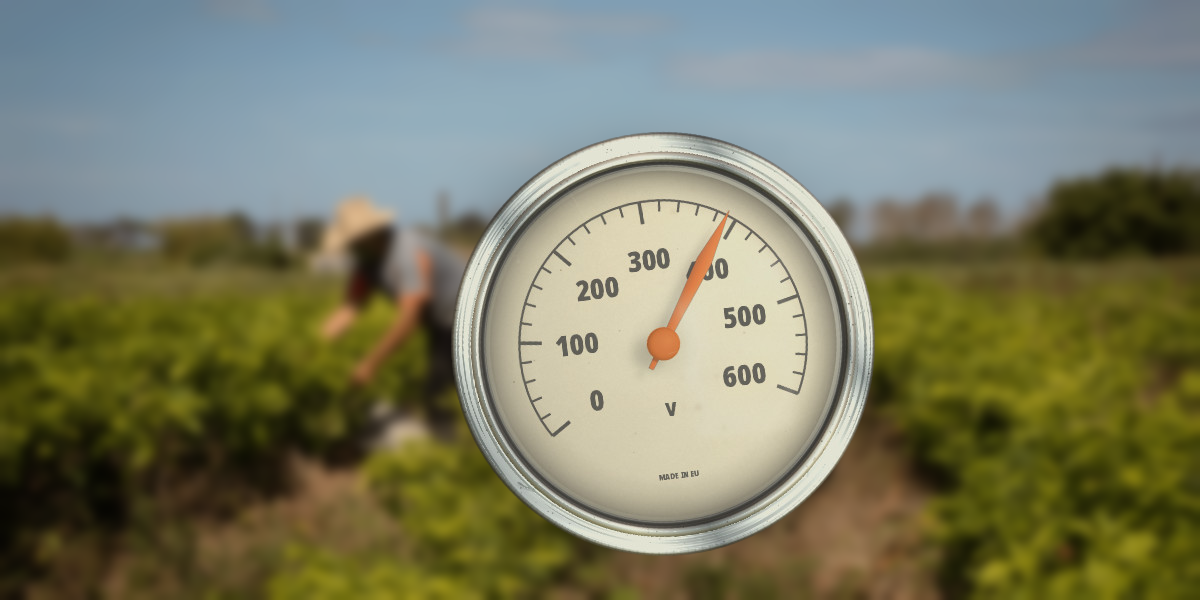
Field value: 390 V
